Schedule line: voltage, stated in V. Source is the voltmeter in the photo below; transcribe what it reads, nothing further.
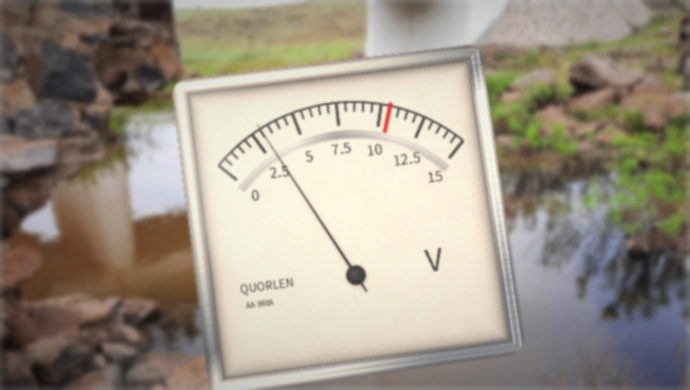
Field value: 3 V
